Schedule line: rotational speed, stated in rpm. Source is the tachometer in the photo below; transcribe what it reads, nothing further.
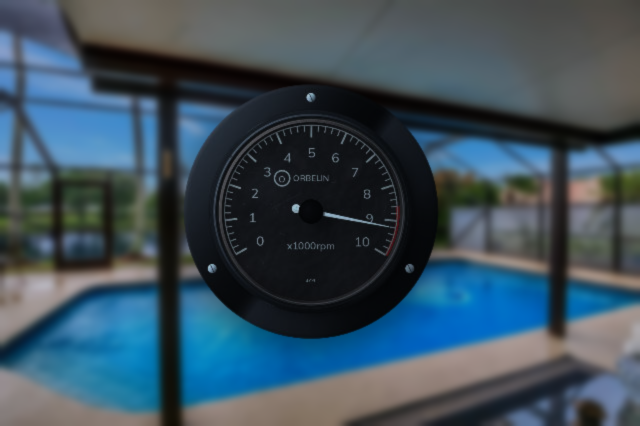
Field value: 9200 rpm
